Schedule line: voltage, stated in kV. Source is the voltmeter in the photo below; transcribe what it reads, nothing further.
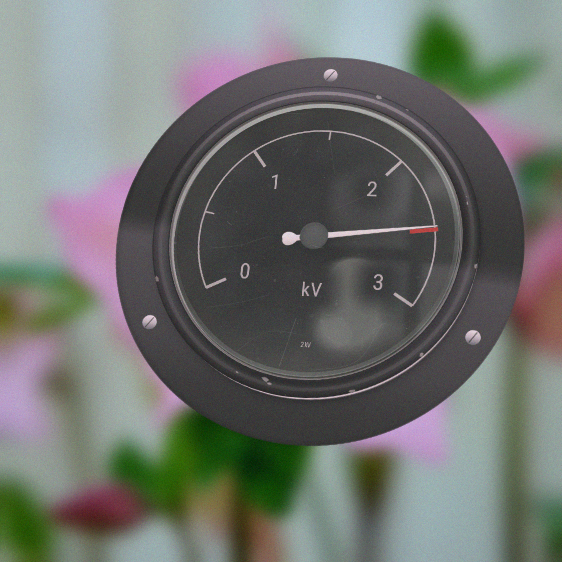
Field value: 2.5 kV
